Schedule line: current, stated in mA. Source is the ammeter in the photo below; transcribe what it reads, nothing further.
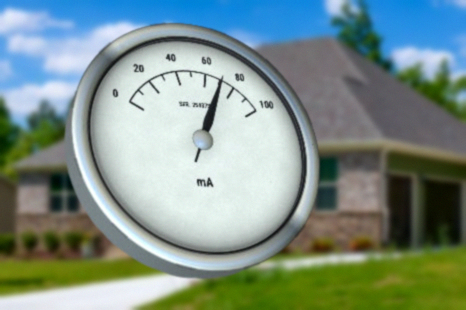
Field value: 70 mA
